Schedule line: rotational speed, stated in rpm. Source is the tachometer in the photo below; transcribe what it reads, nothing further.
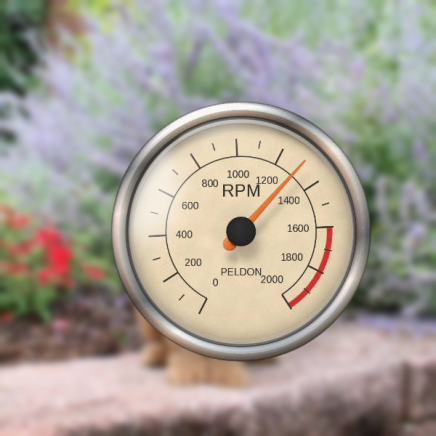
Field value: 1300 rpm
